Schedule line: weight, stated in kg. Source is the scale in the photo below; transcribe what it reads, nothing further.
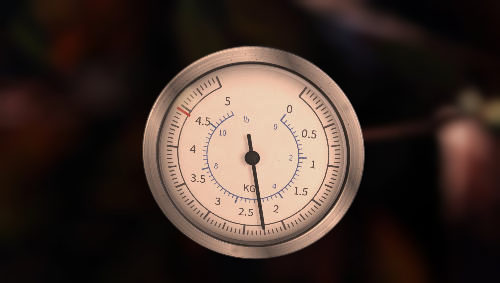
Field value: 2.25 kg
